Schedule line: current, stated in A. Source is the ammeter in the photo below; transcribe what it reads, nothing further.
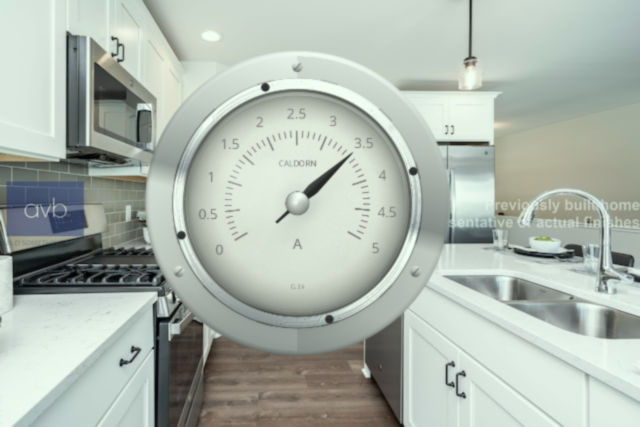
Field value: 3.5 A
